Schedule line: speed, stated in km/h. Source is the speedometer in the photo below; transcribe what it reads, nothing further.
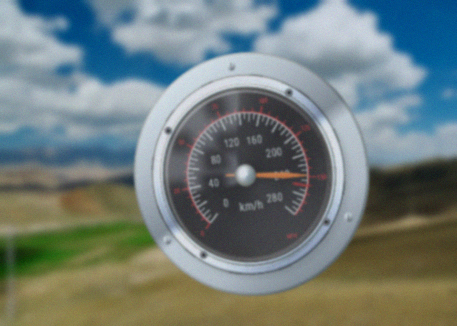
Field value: 240 km/h
